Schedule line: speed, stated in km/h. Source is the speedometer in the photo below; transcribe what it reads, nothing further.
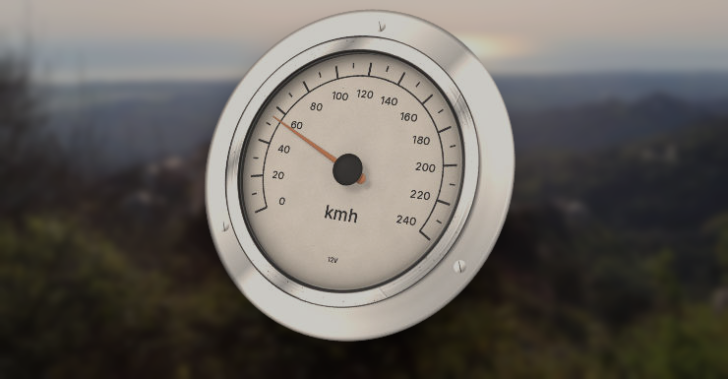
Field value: 55 km/h
